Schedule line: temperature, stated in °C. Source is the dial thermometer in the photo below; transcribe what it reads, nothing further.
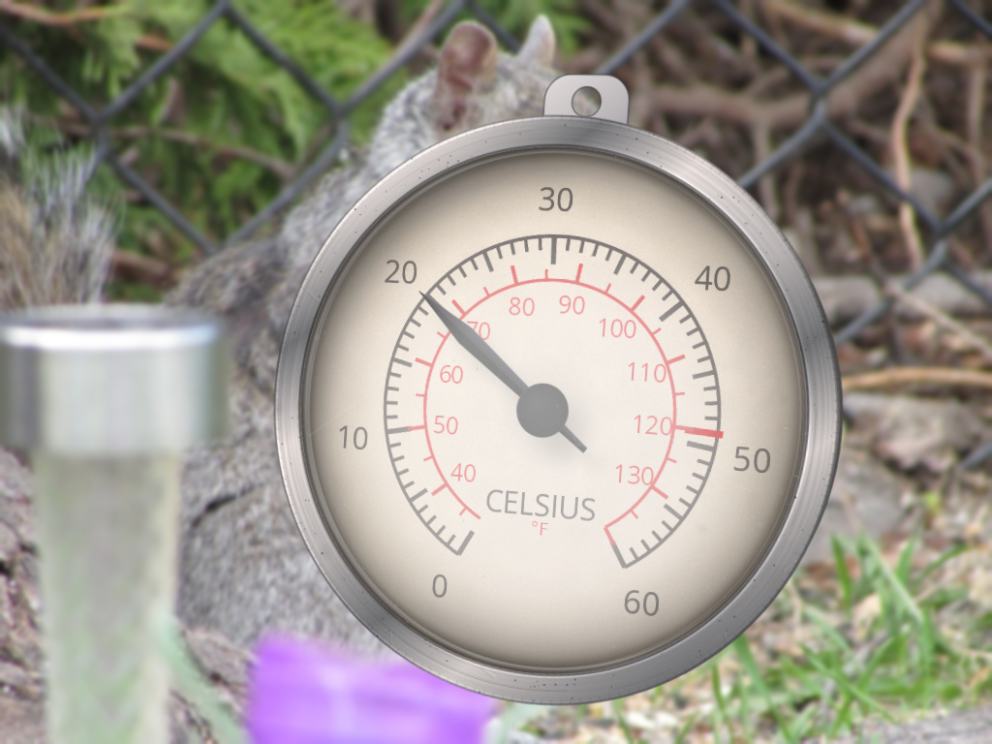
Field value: 20 °C
